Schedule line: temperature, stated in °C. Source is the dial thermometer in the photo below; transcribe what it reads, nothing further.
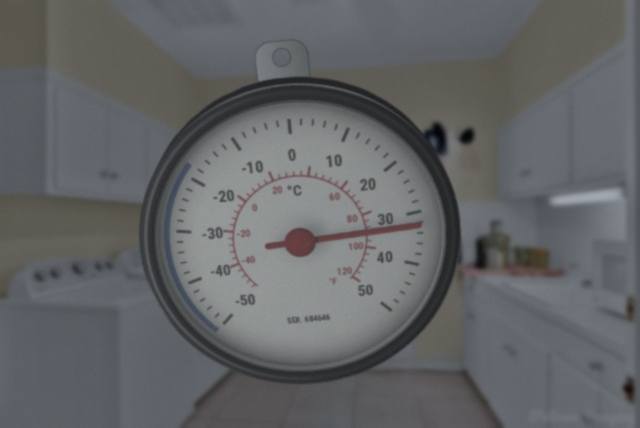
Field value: 32 °C
